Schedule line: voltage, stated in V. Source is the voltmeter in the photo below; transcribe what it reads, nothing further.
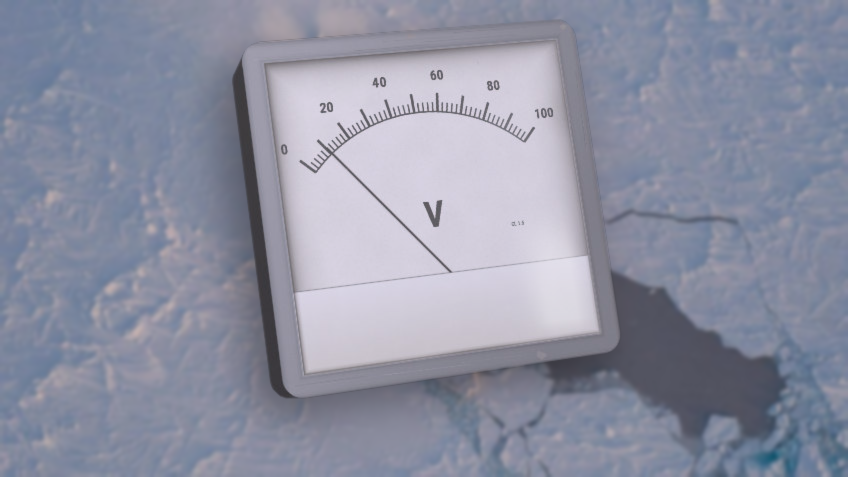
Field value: 10 V
